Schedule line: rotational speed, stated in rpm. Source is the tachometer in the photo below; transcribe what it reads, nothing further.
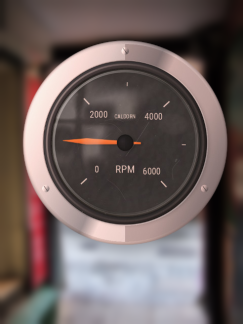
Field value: 1000 rpm
